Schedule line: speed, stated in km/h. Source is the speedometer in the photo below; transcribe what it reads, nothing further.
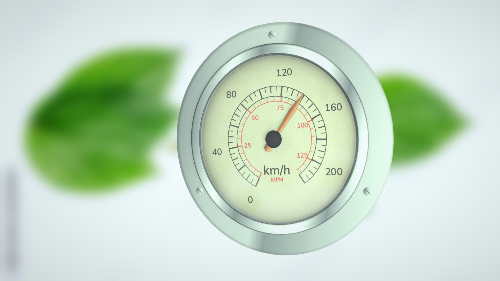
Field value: 140 km/h
